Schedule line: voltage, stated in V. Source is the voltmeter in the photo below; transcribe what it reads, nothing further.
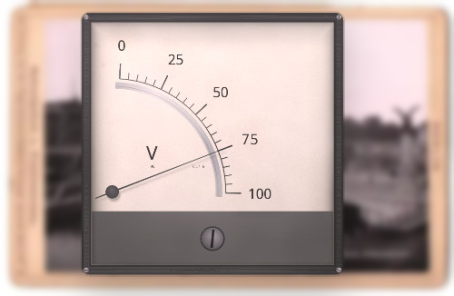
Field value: 75 V
